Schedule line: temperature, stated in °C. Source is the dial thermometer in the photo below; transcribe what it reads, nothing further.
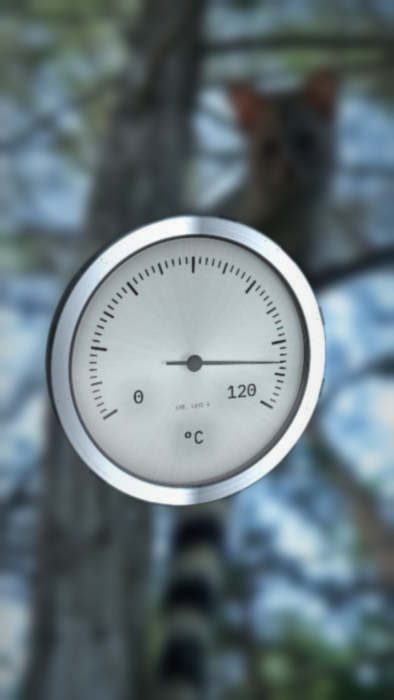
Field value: 106 °C
